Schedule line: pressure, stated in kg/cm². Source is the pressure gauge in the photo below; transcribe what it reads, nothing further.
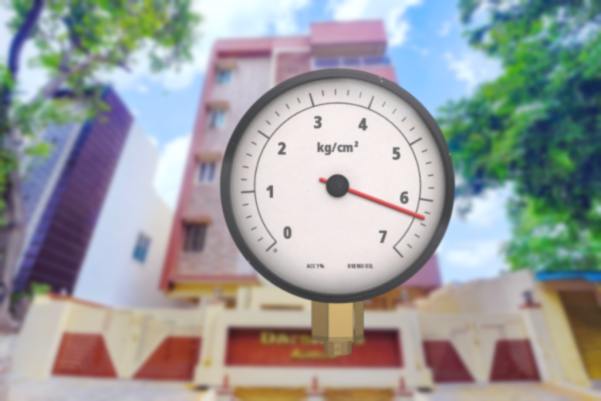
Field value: 6.3 kg/cm²
